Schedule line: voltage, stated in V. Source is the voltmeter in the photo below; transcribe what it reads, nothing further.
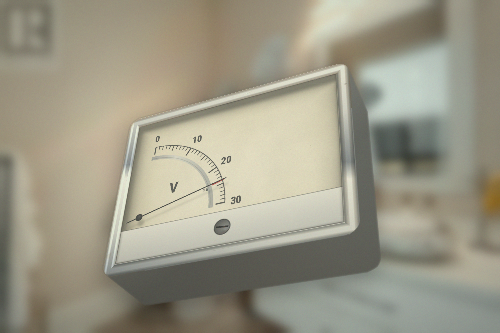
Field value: 25 V
